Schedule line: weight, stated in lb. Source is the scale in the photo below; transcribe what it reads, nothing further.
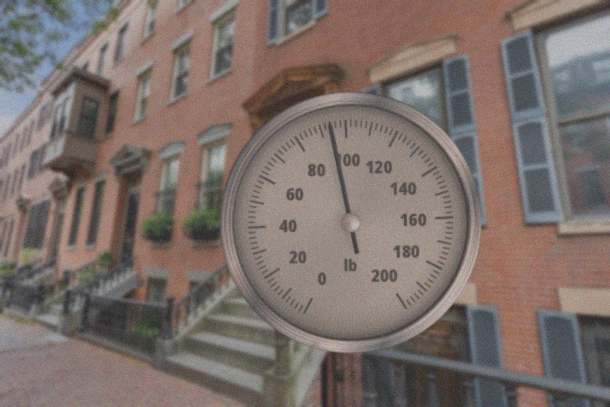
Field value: 94 lb
